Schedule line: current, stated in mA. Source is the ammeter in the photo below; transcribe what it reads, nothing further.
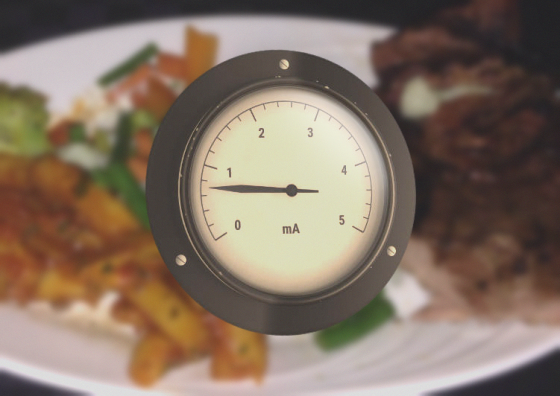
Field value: 0.7 mA
